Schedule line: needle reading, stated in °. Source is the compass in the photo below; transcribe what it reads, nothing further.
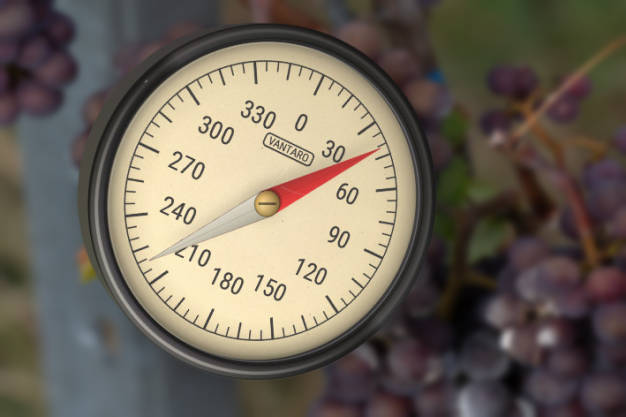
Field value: 40 °
